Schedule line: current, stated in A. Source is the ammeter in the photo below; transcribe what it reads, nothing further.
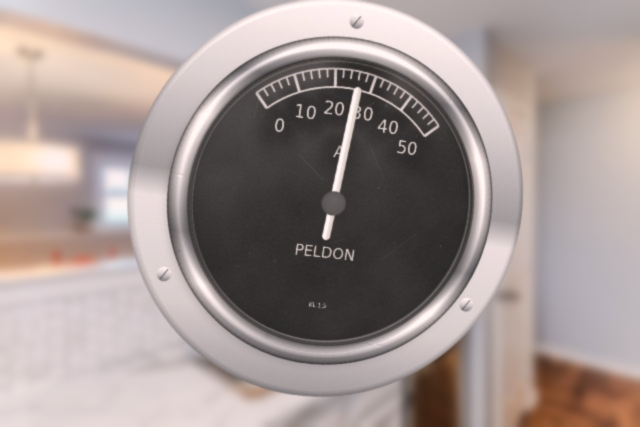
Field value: 26 A
